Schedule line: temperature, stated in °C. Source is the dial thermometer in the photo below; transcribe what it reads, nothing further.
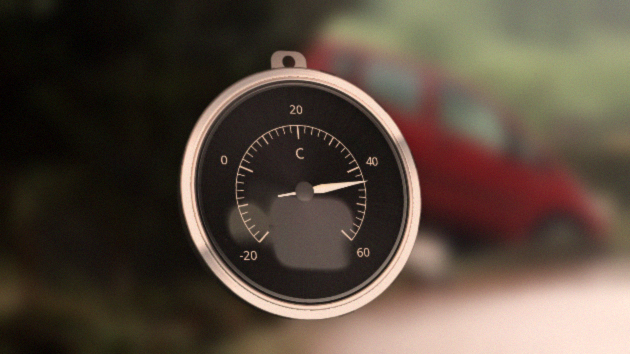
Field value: 44 °C
